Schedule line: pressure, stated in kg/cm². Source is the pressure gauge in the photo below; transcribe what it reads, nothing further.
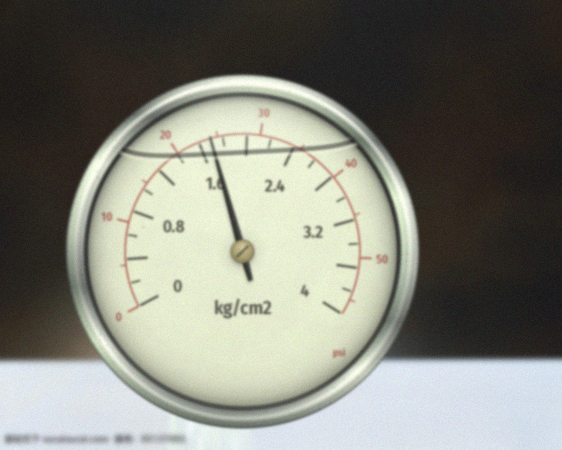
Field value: 1.7 kg/cm²
